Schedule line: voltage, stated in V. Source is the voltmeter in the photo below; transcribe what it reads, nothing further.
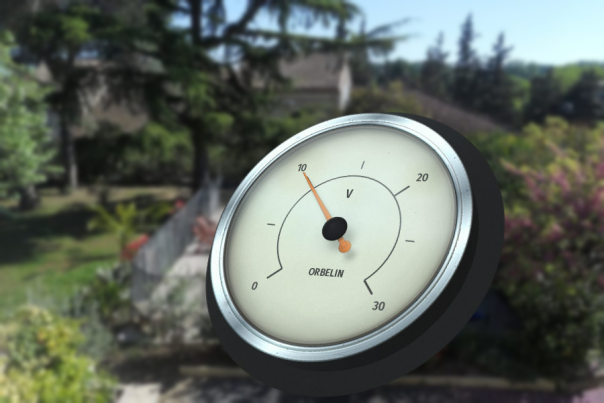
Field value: 10 V
